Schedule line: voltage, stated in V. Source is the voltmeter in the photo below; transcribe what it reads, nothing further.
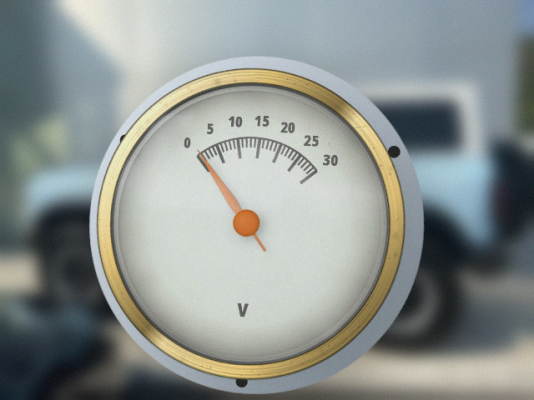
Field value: 1 V
